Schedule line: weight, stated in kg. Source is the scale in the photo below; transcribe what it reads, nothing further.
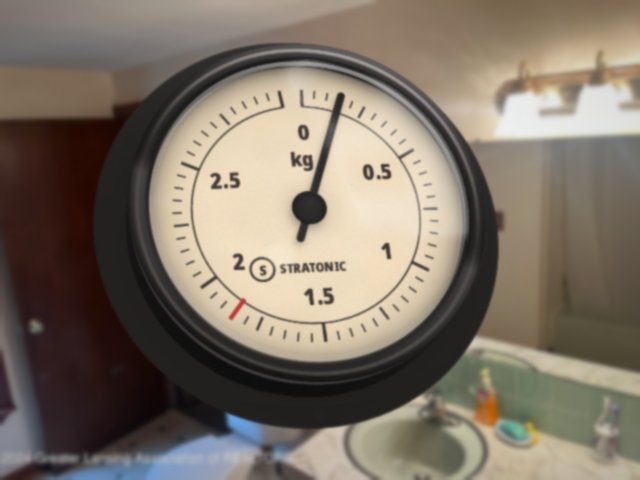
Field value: 0.15 kg
